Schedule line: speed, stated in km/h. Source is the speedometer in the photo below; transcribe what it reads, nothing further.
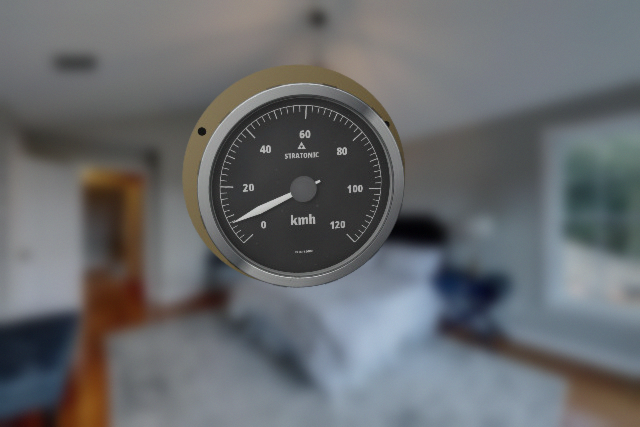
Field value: 8 km/h
